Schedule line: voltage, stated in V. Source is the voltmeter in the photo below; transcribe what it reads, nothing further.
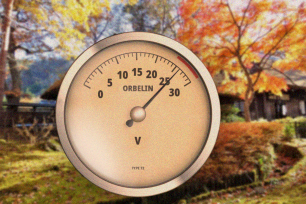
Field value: 26 V
